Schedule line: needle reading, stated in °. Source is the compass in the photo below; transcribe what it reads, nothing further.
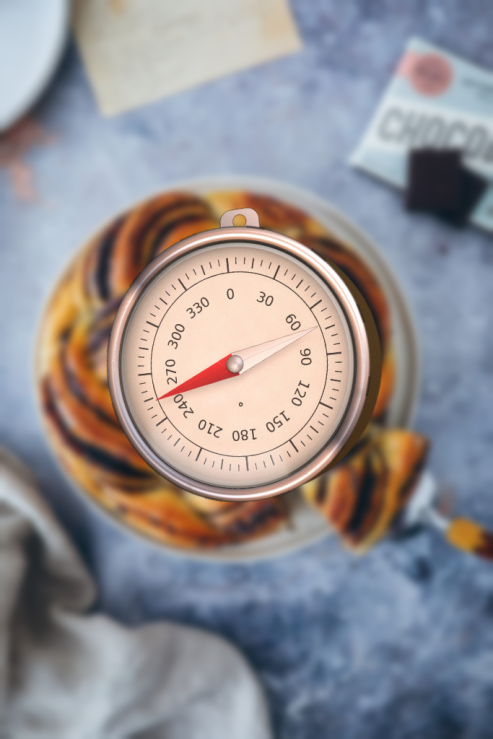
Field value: 252.5 °
